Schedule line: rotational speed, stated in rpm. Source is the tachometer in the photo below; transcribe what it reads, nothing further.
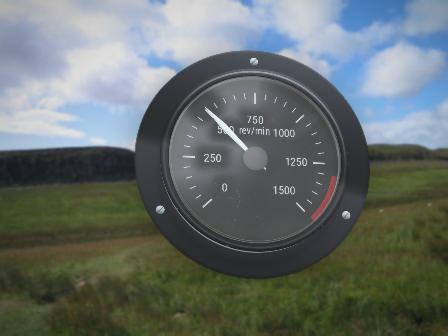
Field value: 500 rpm
